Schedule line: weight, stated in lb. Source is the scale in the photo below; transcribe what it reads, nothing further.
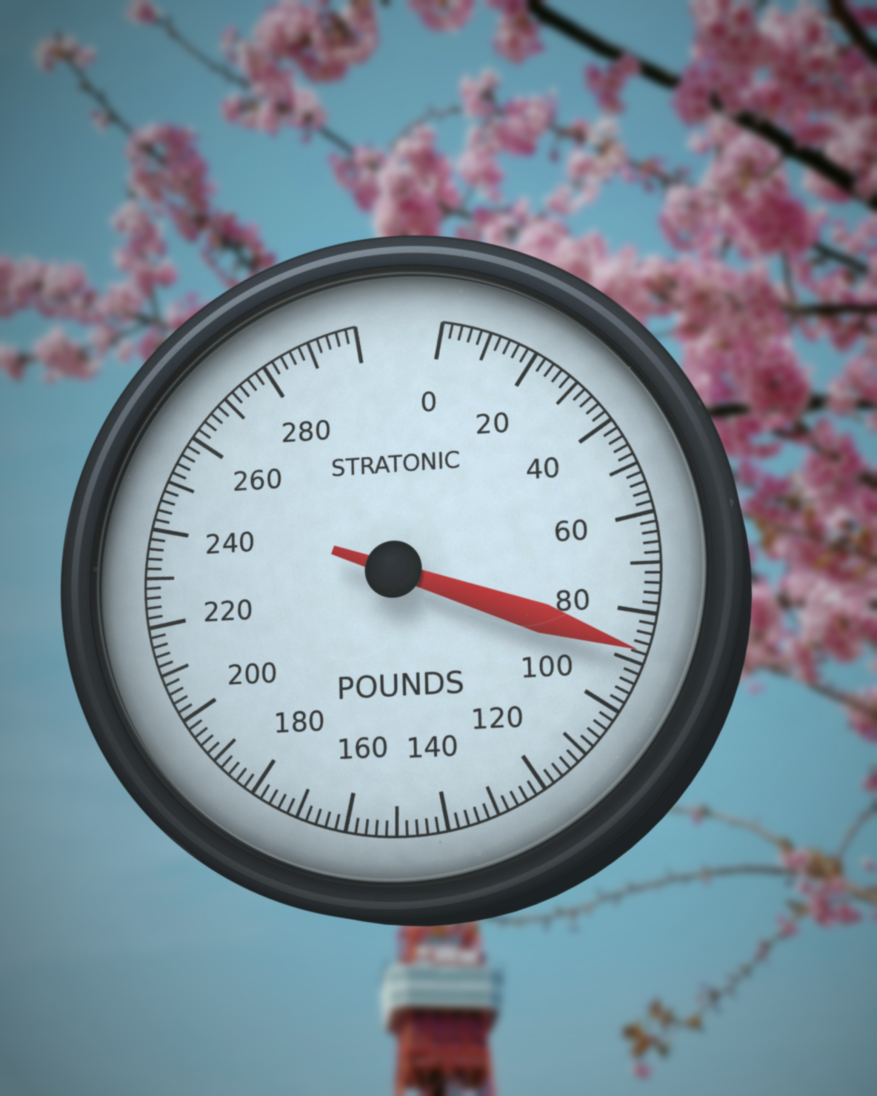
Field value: 88 lb
